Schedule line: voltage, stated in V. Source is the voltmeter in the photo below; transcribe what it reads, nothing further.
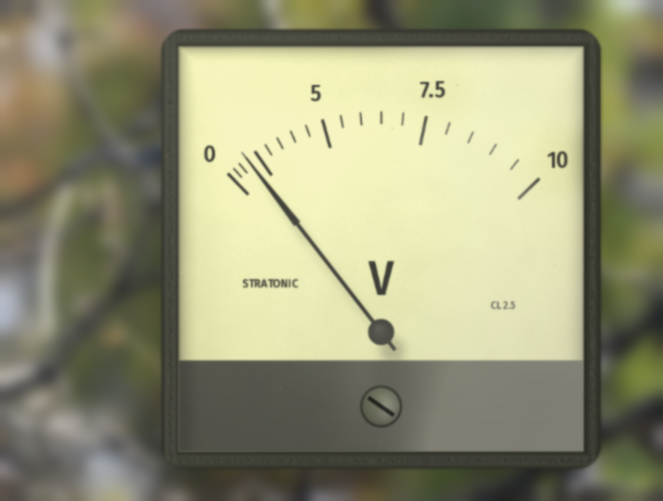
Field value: 2 V
